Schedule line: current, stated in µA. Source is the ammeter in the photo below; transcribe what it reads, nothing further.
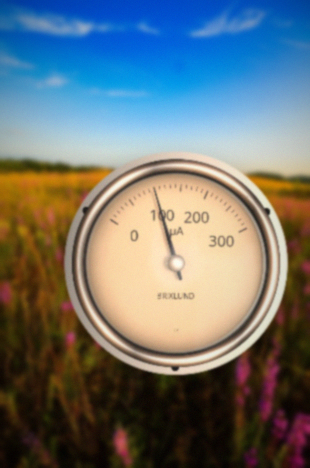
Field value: 100 µA
